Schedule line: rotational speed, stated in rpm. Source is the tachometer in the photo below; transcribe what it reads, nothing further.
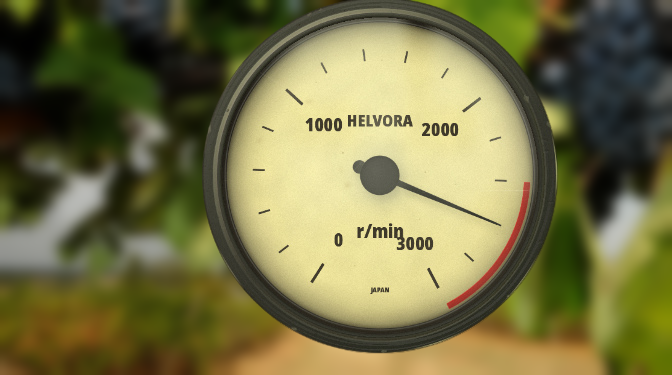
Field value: 2600 rpm
